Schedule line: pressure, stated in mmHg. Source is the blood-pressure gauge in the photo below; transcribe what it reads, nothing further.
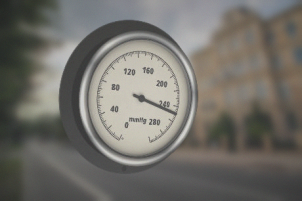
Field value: 250 mmHg
